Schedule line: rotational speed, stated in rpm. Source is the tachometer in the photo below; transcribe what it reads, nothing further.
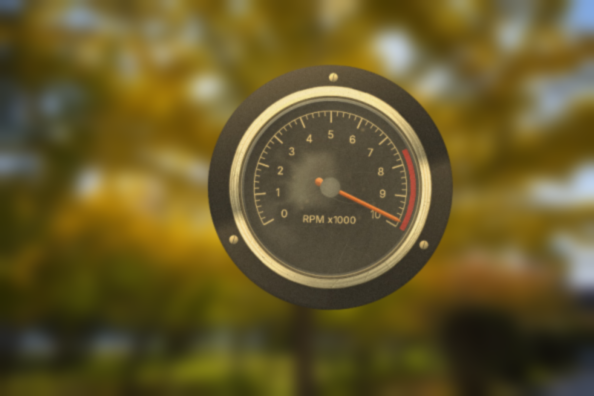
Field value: 9800 rpm
